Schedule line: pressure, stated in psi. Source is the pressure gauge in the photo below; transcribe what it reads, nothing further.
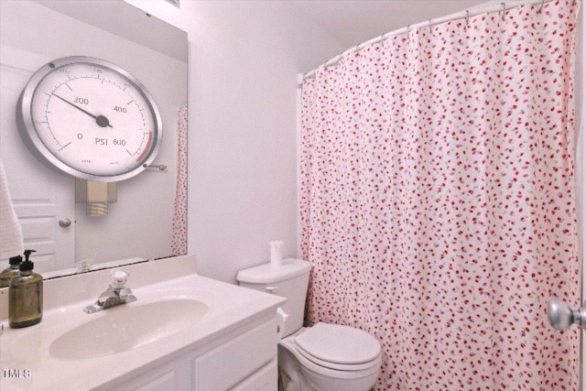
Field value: 150 psi
